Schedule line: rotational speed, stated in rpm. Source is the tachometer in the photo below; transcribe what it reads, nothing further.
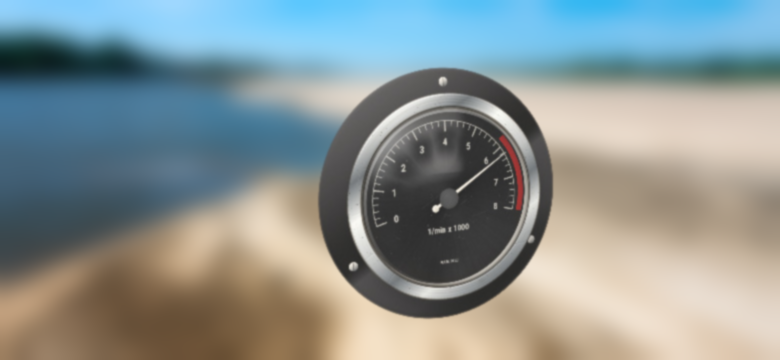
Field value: 6200 rpm
